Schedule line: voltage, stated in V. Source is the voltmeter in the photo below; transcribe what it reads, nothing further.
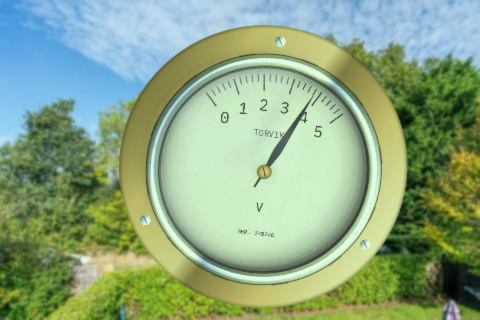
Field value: 3.8 V
